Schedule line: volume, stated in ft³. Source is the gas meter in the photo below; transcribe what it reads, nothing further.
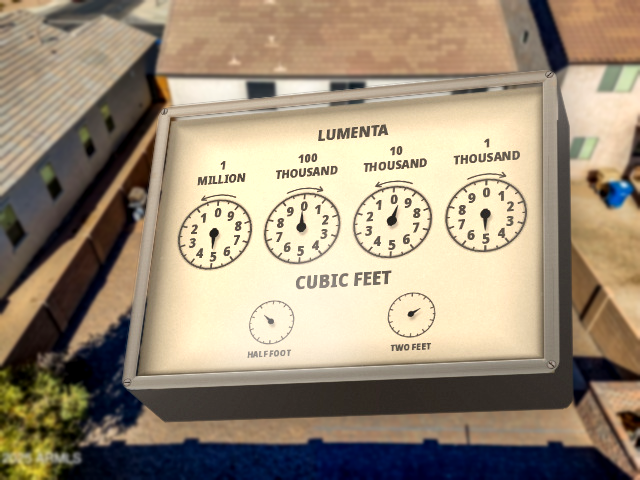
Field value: 499500 ft³
